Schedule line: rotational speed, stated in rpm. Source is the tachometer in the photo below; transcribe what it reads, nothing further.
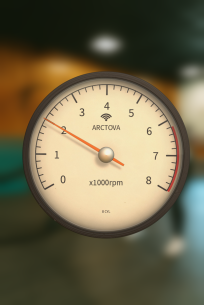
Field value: 2000 rpm
